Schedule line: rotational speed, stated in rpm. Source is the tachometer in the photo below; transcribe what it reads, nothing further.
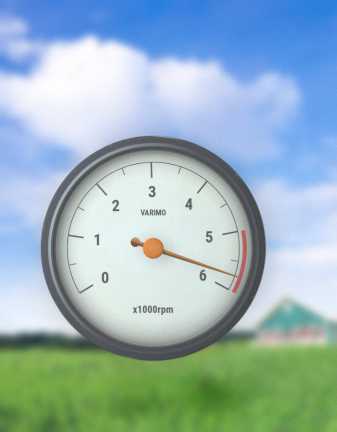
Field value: 5750 rpm
